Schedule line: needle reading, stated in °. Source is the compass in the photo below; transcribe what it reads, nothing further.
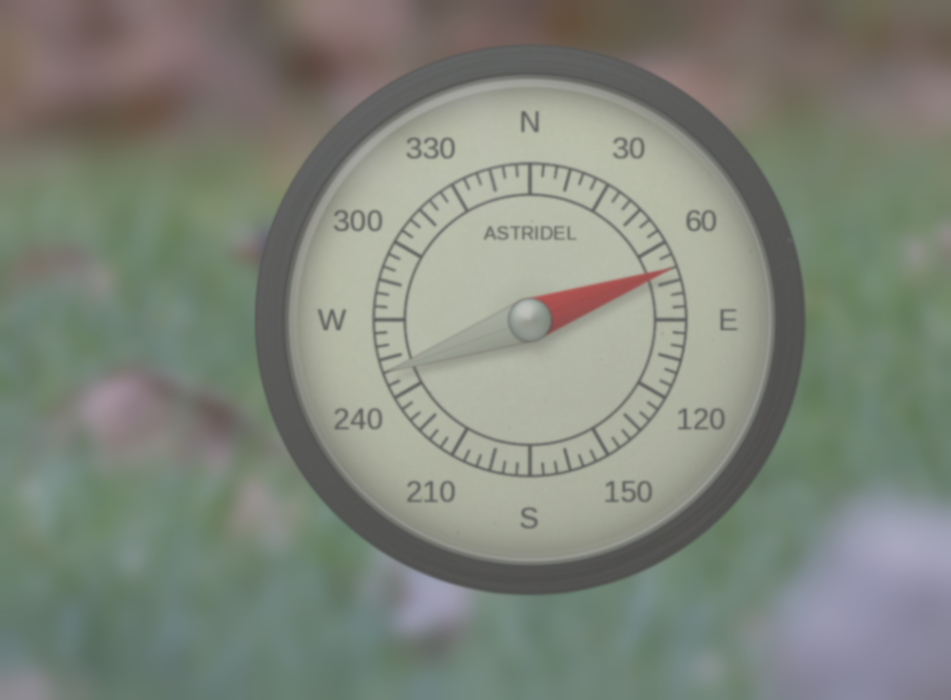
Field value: 70 °
